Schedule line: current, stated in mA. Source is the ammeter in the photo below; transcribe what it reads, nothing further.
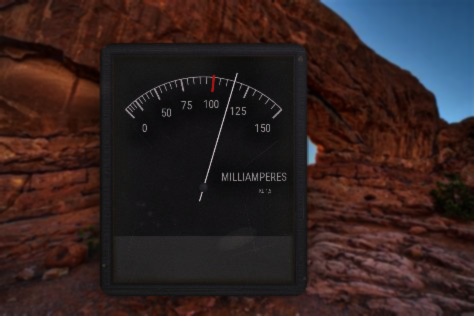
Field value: 115 mA
